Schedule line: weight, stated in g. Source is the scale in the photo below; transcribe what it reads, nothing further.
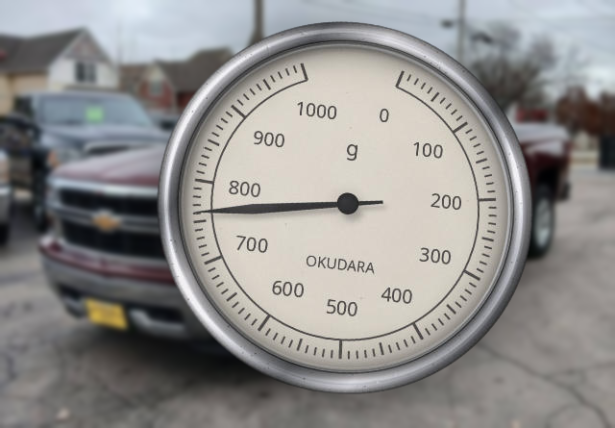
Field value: 760 g
